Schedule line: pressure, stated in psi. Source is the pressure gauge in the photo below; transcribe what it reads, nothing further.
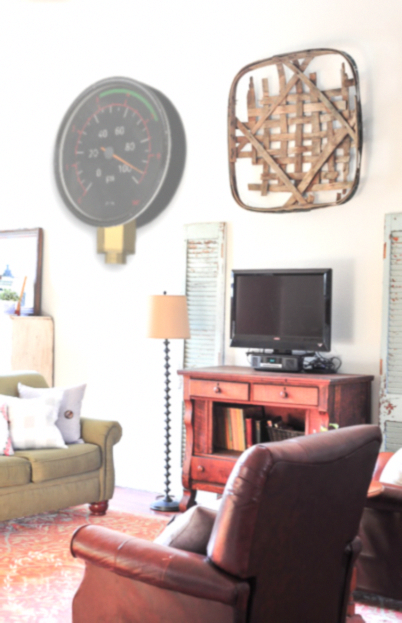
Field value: 95 psi
